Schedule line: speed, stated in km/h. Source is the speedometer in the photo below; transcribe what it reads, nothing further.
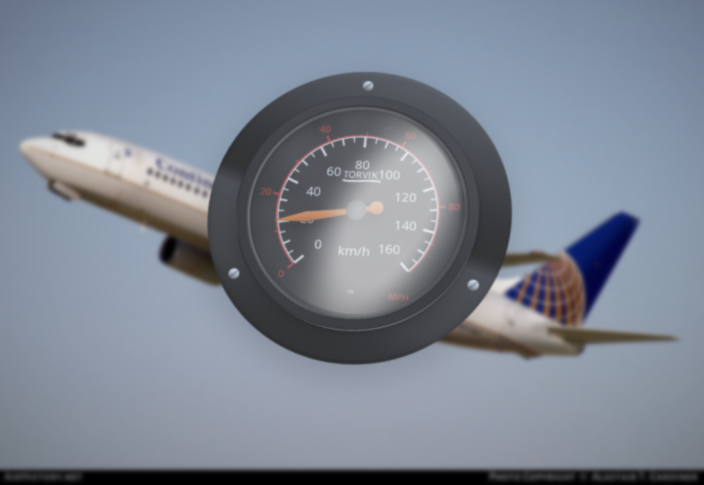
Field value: 20 km/h
